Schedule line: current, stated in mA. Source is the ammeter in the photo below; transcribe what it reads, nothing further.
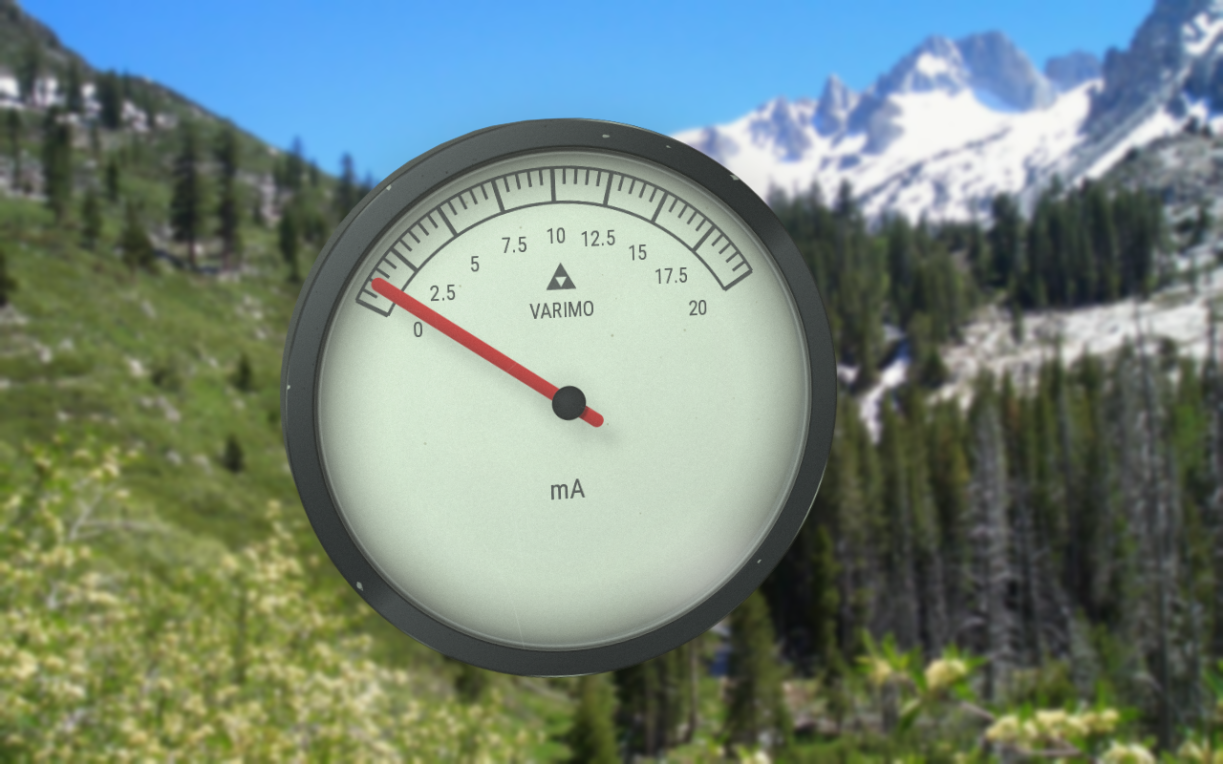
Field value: 1 mA
